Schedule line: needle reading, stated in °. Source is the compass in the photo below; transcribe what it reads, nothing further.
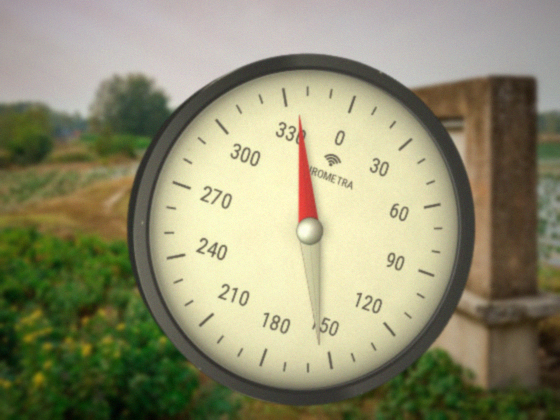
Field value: 335 °
